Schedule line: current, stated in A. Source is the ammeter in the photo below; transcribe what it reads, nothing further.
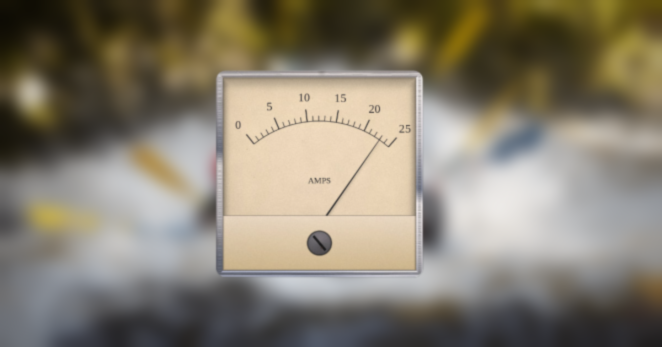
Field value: 23 A
